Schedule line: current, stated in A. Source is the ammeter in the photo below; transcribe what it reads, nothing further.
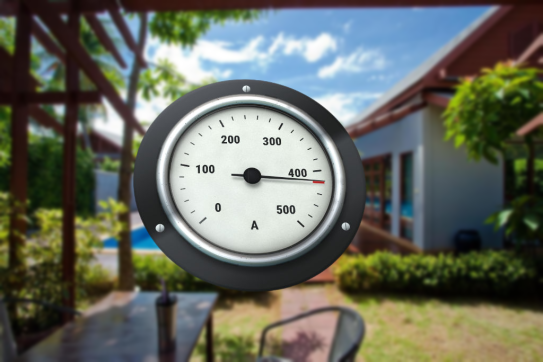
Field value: 420 A
